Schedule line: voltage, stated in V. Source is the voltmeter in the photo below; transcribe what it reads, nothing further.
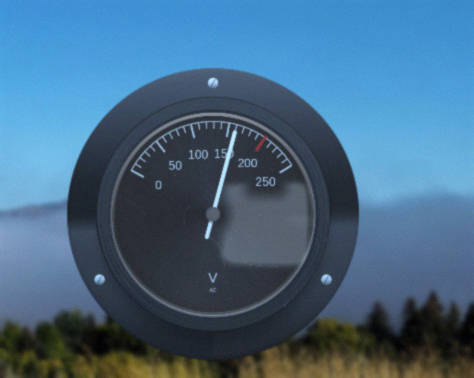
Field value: 160 V
